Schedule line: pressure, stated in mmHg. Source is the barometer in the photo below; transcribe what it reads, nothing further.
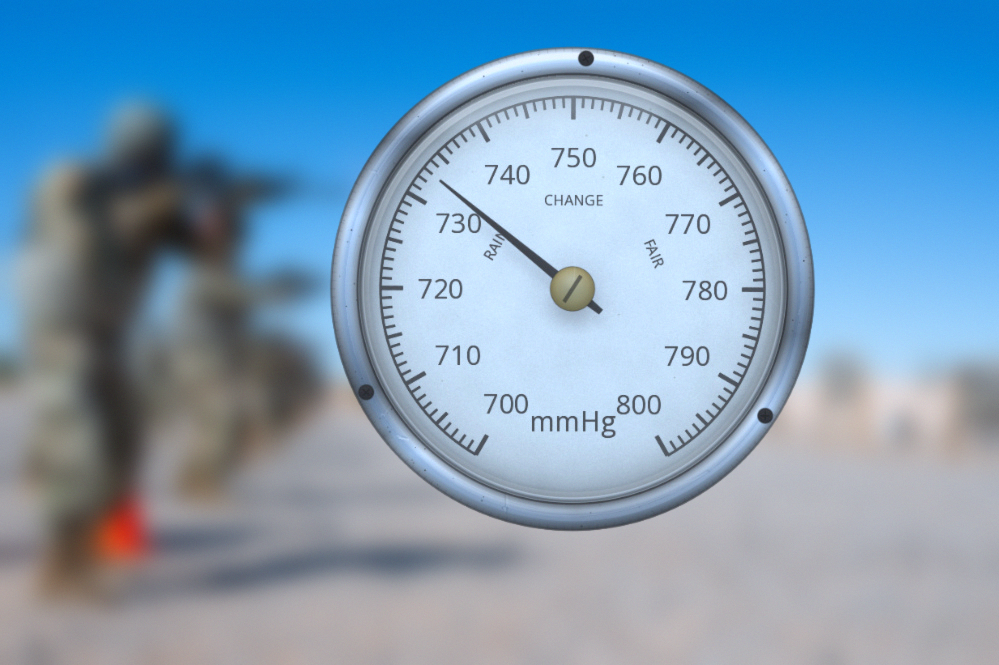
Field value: 733 mmHg
